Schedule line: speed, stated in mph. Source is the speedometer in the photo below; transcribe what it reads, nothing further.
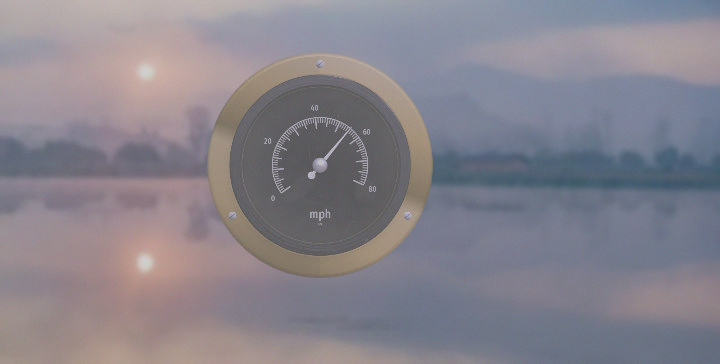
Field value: 55 mph
